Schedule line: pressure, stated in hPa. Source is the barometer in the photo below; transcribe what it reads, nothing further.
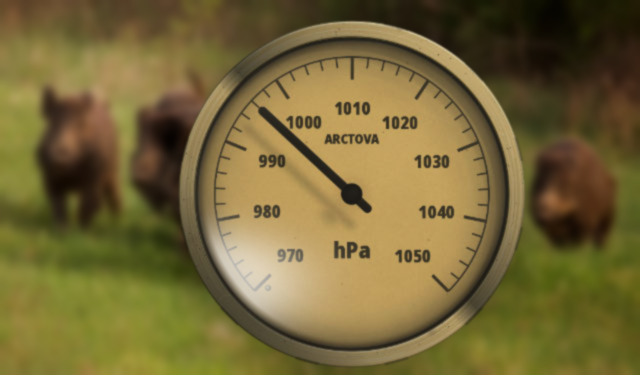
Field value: 996 hPa
